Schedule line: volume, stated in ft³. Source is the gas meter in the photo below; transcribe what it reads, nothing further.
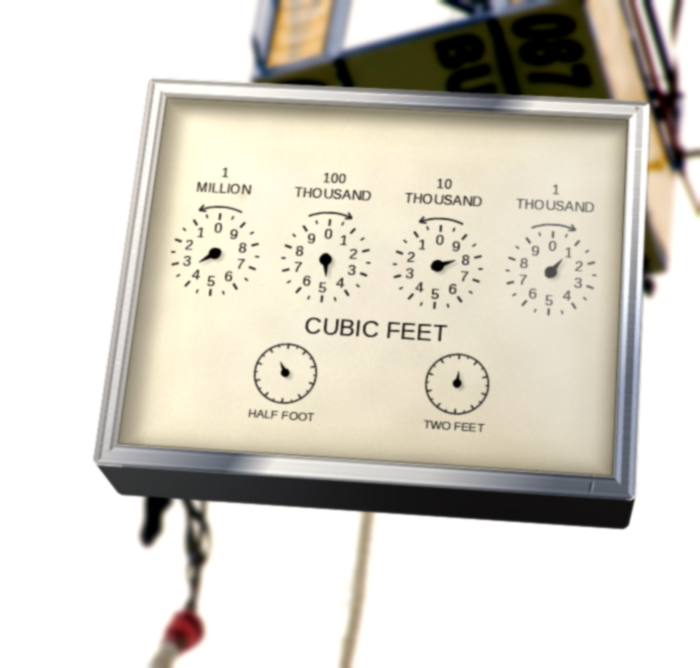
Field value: 348100 ft³
